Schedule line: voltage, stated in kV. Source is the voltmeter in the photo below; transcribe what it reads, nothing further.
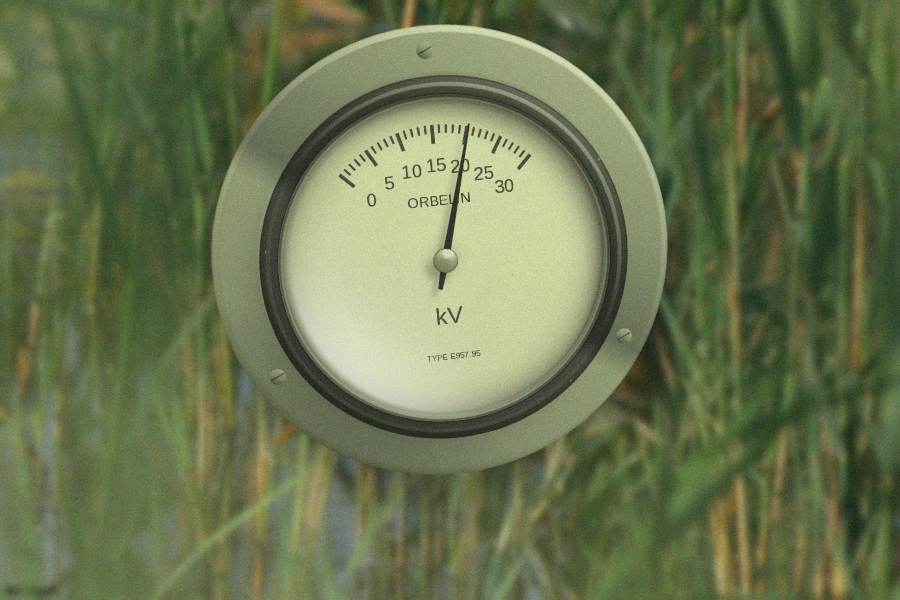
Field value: 20 kV
